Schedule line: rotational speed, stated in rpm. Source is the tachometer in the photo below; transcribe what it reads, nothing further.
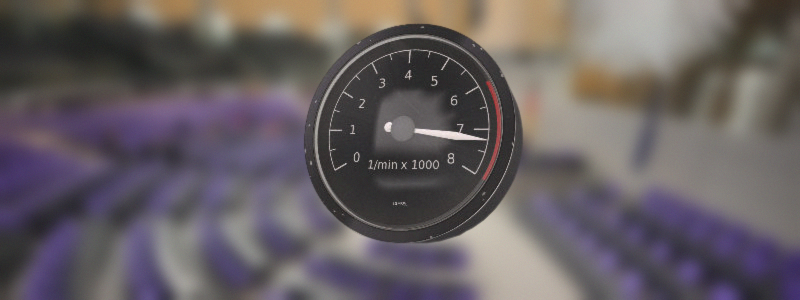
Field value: 7250 rpm
